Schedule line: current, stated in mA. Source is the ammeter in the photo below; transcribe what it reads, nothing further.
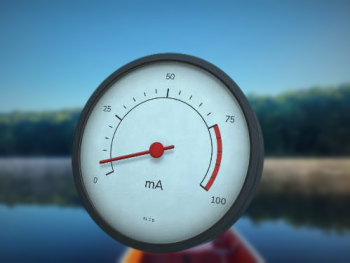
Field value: 5 mA
